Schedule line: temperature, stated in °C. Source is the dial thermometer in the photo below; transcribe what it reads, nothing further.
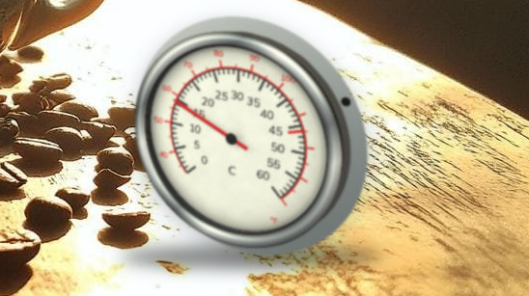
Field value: 15 °C
